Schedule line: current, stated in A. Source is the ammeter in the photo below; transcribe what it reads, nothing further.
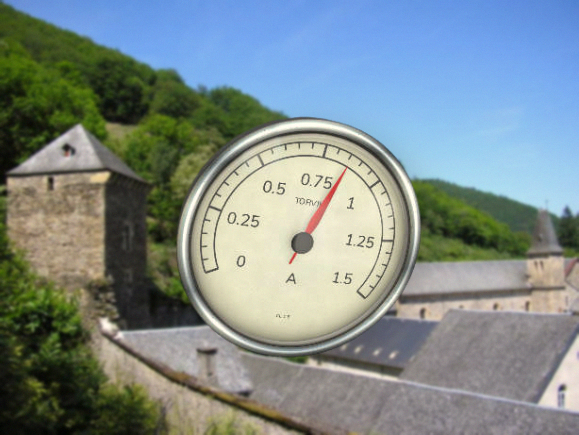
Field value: 0.85 A
